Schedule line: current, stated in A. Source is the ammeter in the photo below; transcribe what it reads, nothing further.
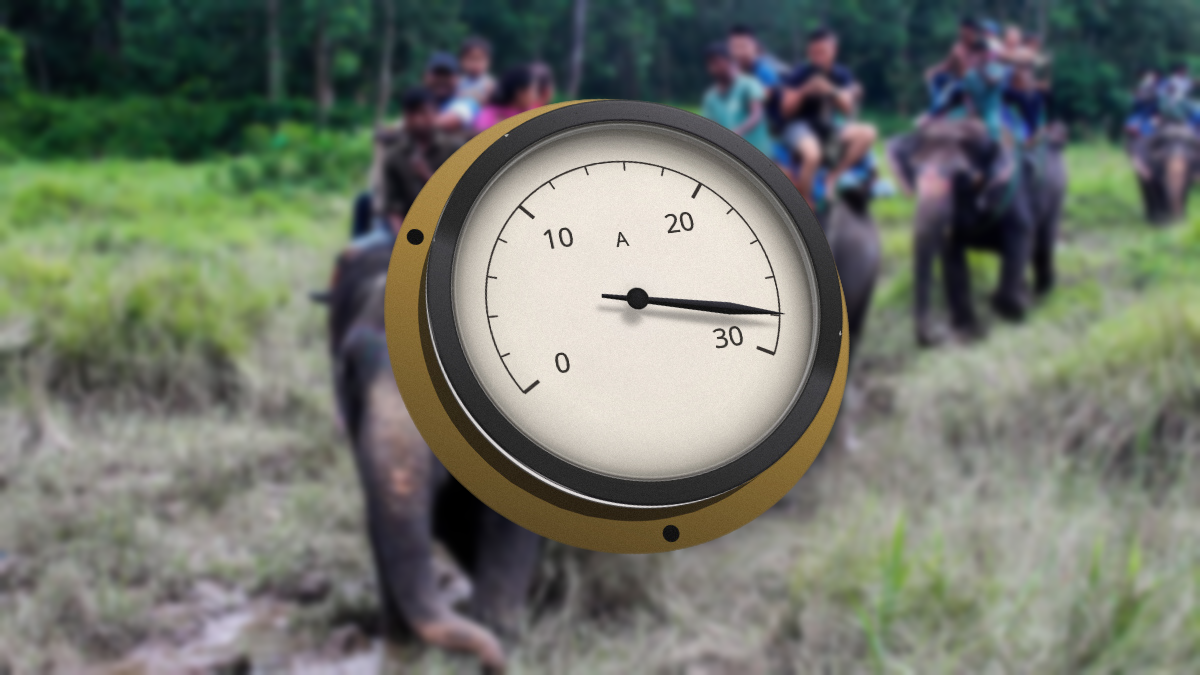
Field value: 28 A
